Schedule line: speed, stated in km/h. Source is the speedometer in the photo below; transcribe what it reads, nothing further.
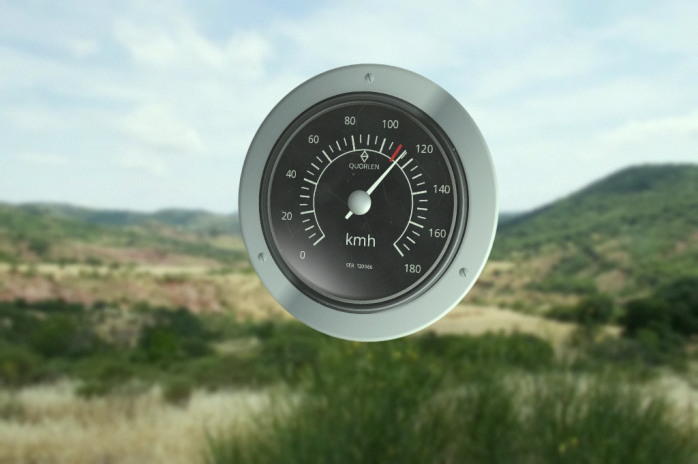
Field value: 115 km/h
